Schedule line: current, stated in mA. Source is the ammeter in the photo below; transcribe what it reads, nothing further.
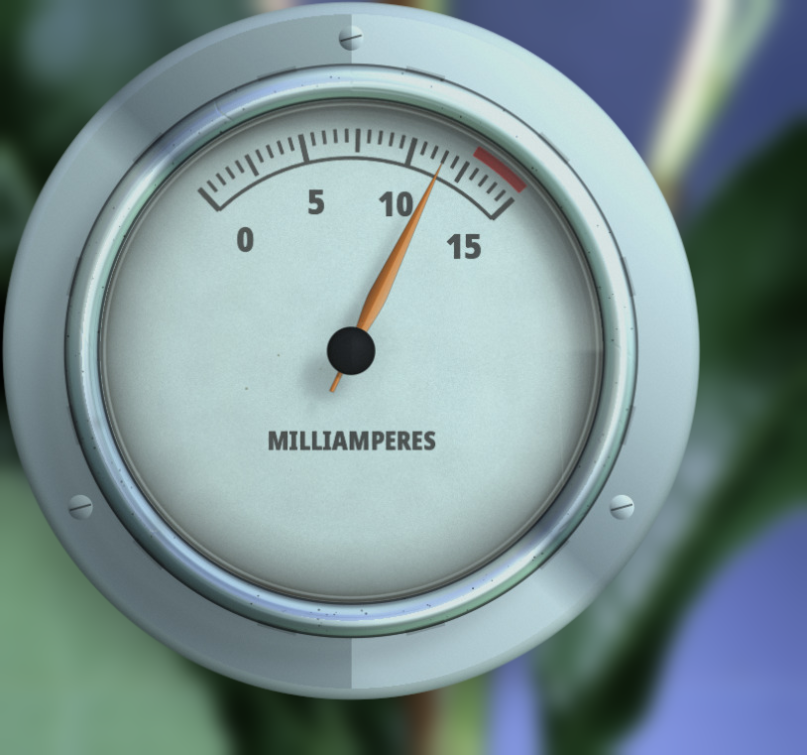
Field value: 11.5 mA
